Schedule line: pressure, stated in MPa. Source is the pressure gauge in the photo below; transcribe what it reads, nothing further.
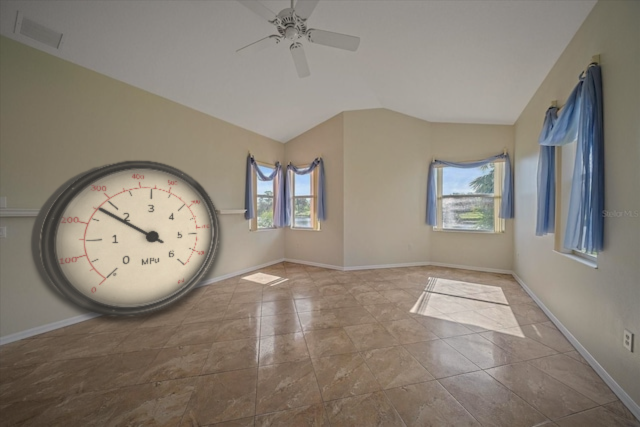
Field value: 1.75 MPa
